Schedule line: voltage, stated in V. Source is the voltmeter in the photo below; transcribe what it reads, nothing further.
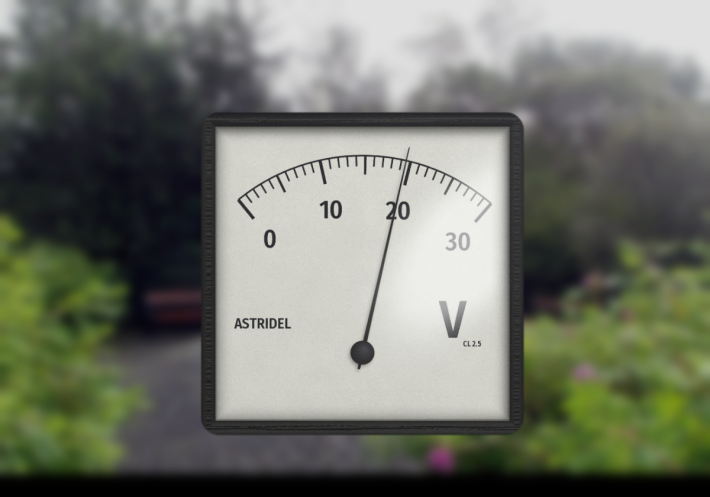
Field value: 19.5 V
